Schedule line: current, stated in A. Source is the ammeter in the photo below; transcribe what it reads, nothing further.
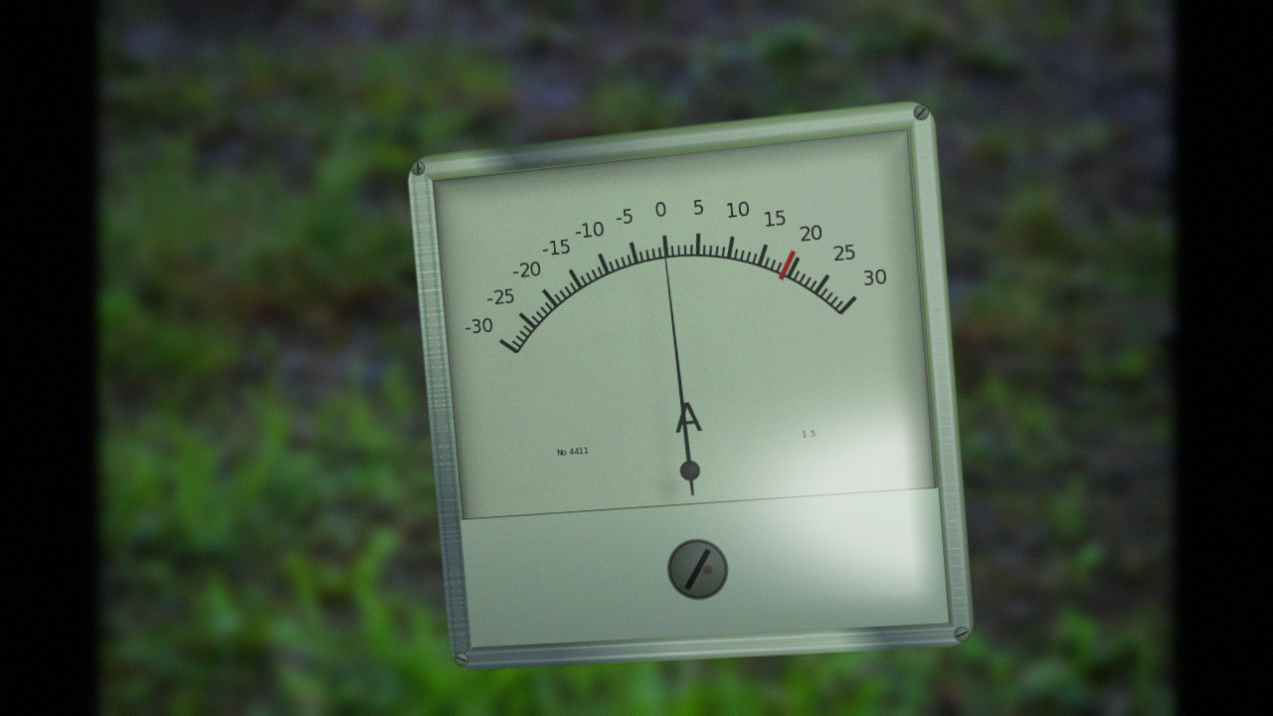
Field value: 0 A
